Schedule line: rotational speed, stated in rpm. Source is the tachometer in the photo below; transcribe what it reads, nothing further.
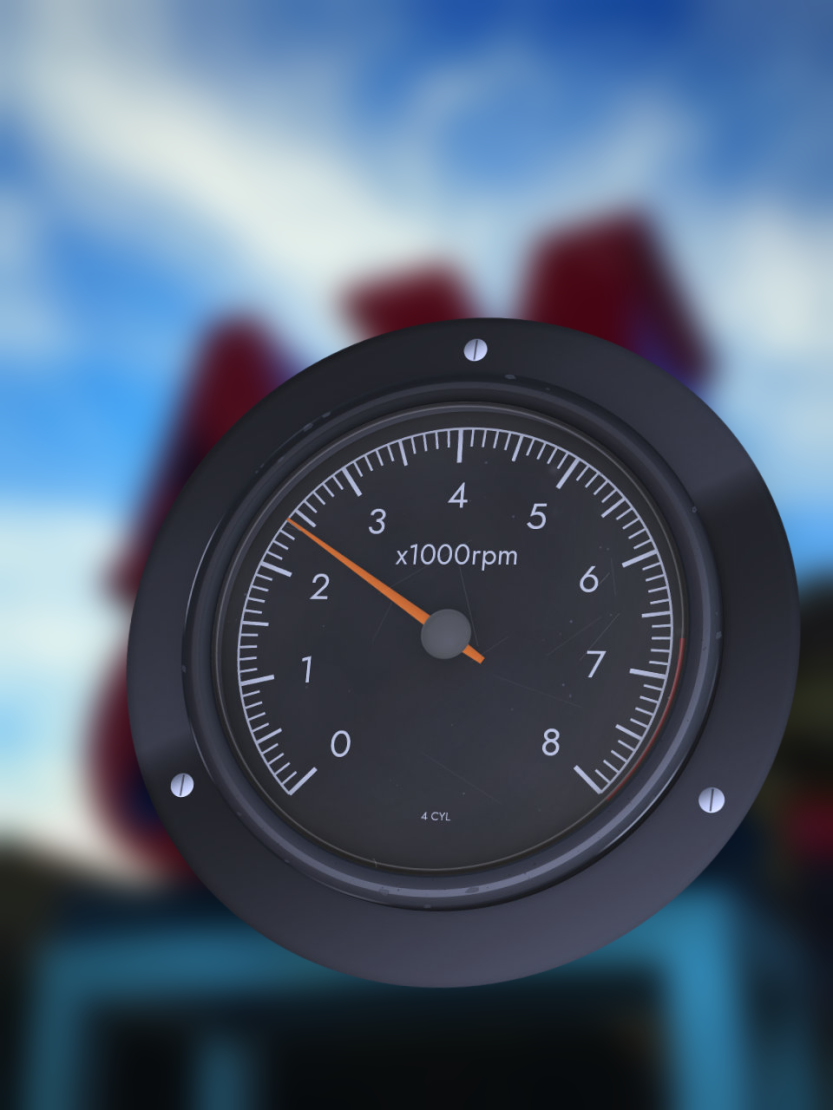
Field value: 2400 rpm
